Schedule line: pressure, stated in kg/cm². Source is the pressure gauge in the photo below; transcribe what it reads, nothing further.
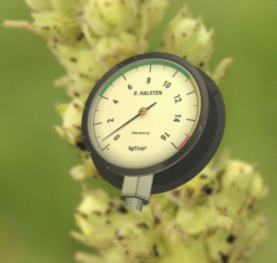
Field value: 0.5 kg/cm²
